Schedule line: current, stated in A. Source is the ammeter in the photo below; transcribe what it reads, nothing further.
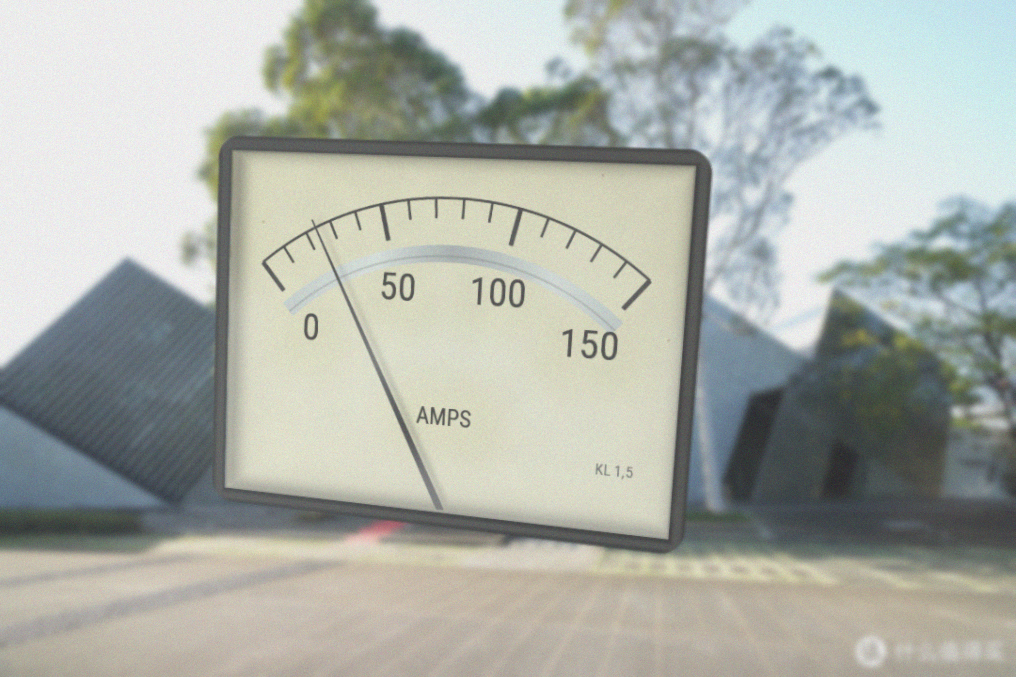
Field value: 25 A
